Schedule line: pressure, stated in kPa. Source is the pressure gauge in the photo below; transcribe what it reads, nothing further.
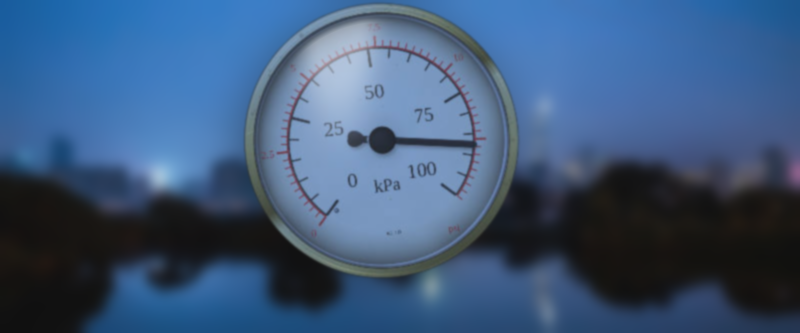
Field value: 87.5 kPa
